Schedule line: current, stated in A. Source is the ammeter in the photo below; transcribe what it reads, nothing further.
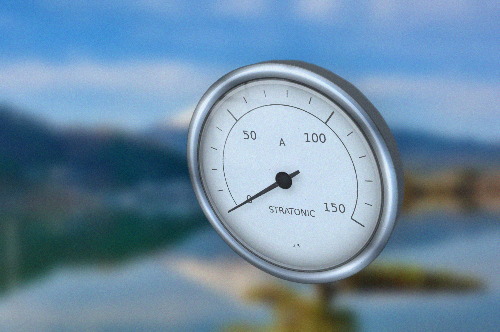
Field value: 0 A
